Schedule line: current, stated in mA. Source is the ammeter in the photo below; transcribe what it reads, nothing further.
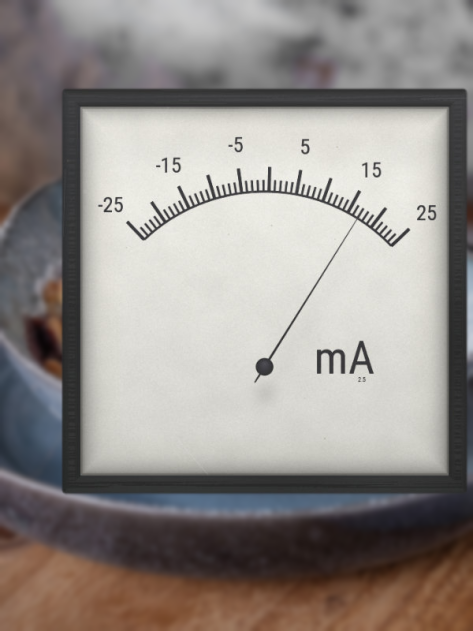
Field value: 17 mA
